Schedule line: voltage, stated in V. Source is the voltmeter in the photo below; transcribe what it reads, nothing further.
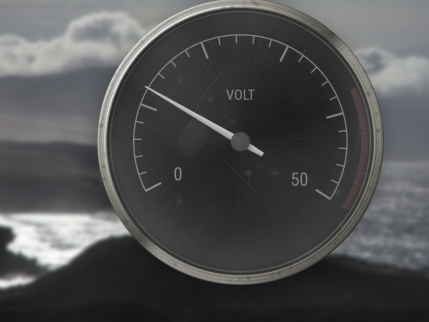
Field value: 12 V
